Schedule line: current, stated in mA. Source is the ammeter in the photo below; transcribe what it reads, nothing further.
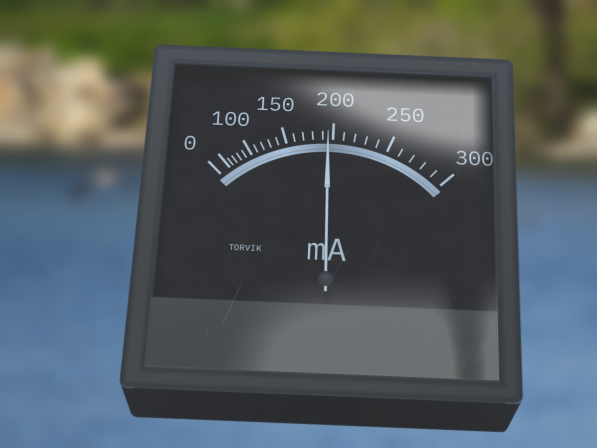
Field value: 195 mA
